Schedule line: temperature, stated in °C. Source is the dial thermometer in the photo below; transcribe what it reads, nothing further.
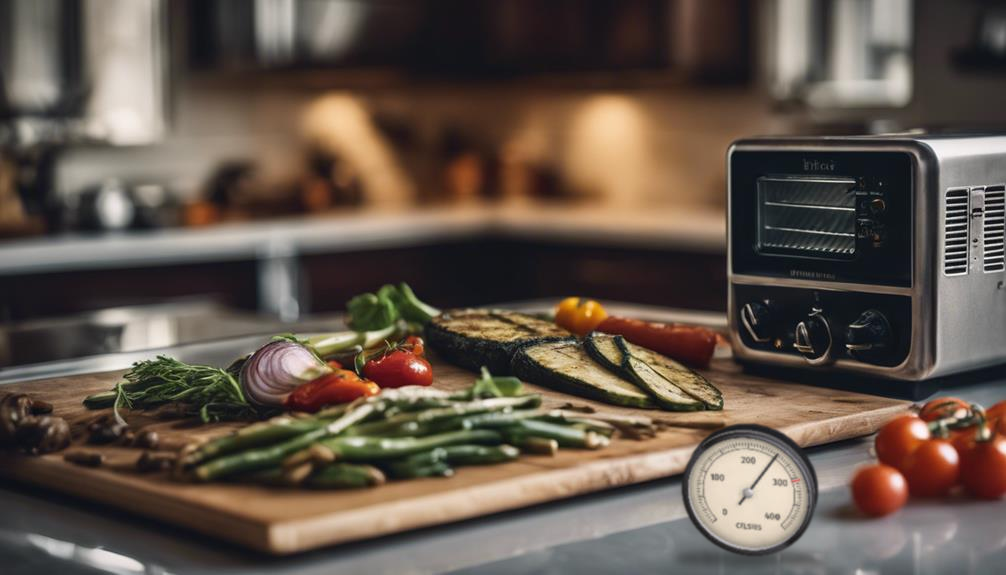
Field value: 250 °C
